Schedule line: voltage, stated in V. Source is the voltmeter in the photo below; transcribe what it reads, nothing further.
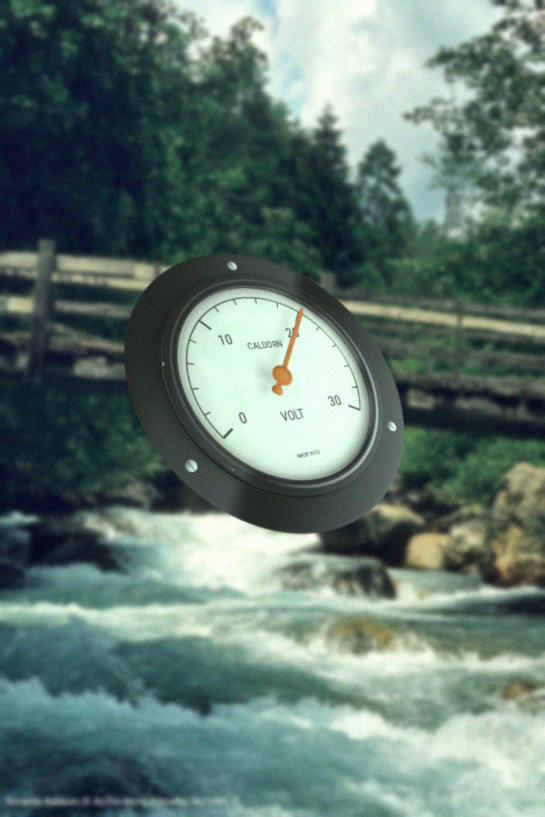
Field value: 20 V
